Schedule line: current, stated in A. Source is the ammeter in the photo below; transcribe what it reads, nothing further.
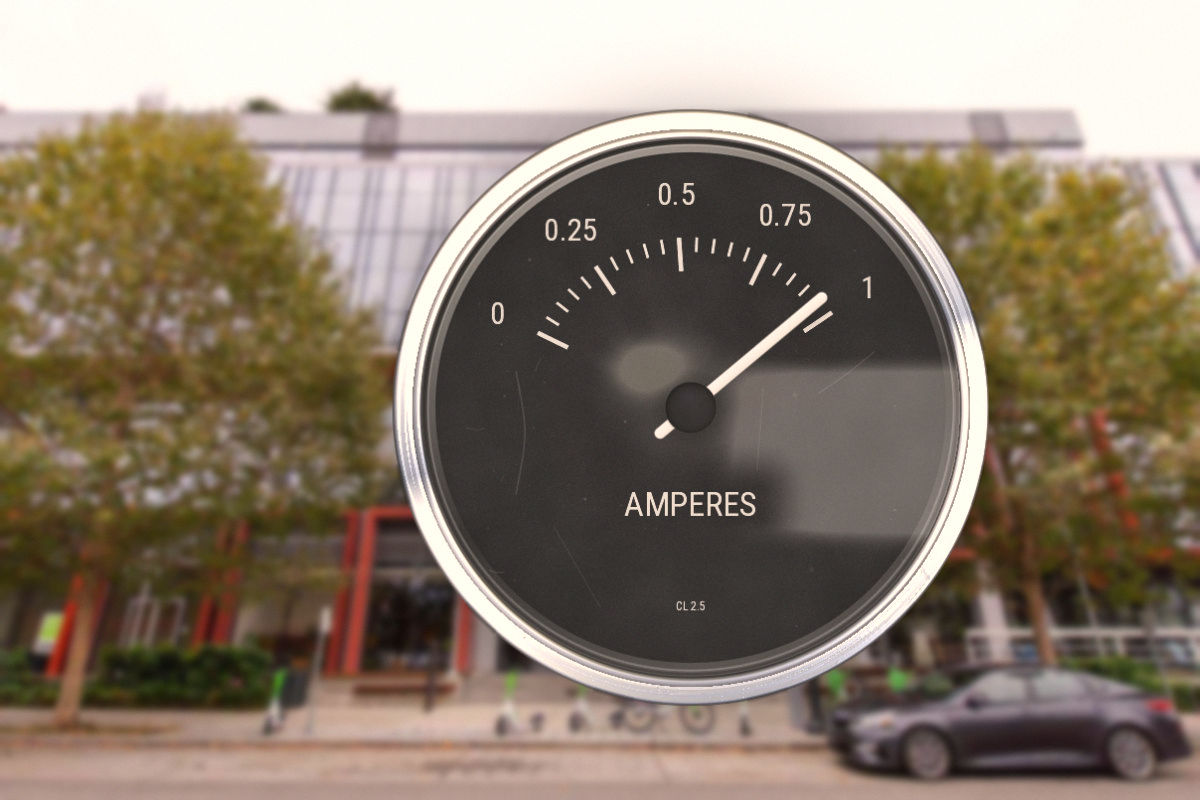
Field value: 0.95 A
